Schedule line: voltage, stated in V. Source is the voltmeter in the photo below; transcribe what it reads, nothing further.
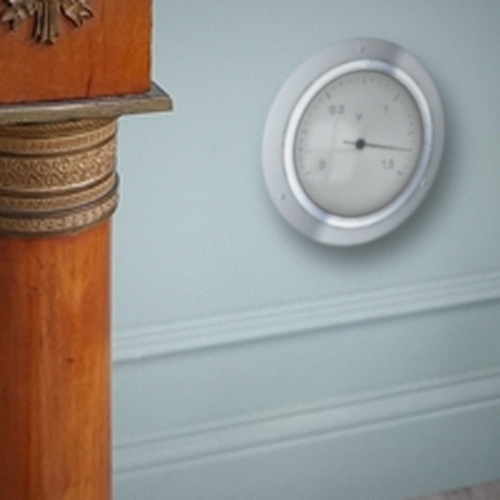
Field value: 1.35 V
